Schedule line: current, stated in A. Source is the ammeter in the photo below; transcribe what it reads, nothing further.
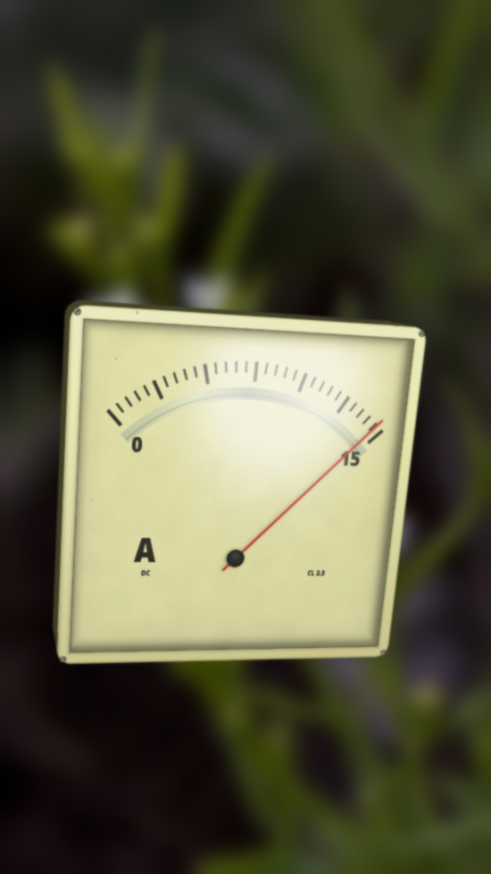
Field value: 14.5 A
